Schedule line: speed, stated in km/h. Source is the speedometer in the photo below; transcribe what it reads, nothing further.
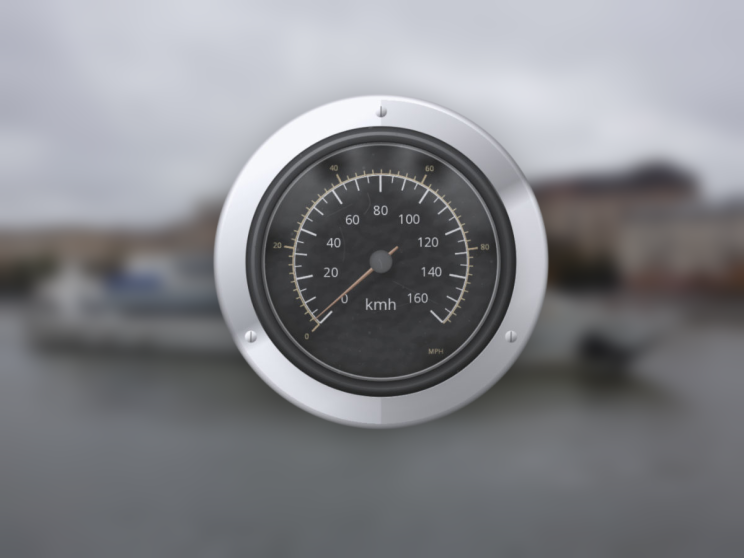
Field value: 2.5 km/h
